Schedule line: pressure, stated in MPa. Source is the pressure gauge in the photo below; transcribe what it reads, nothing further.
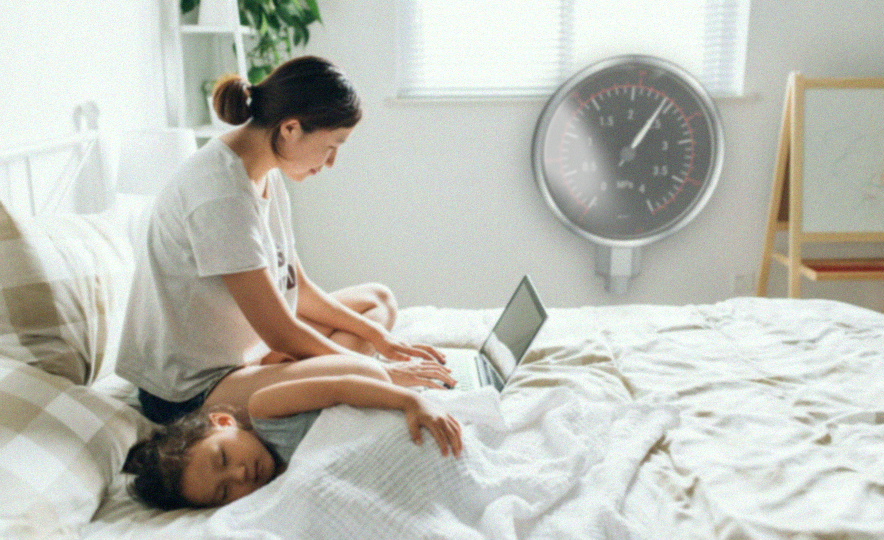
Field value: 2.4 MPa
